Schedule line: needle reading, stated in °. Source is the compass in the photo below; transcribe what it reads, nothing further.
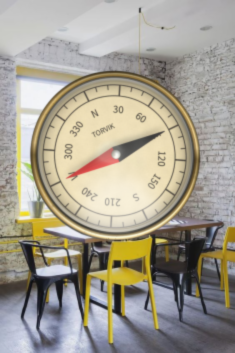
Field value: 270 °
